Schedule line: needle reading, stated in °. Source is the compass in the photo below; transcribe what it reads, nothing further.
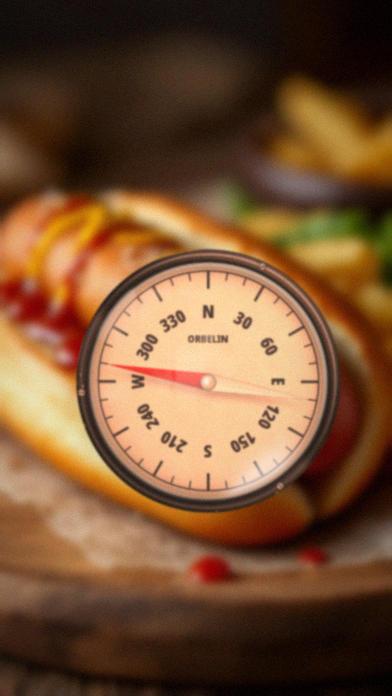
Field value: 280 °
